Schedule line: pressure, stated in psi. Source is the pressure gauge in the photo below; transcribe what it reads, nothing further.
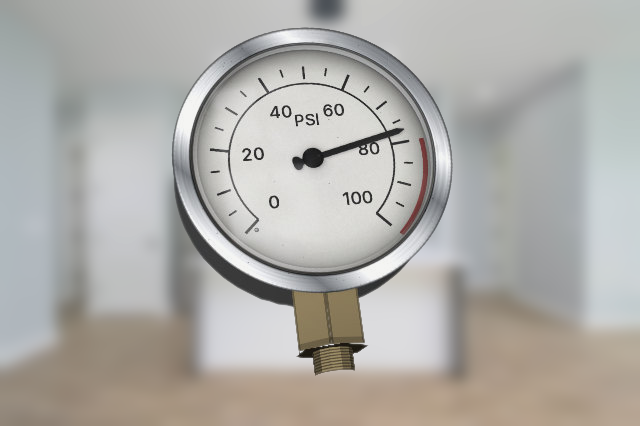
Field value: 77.5 psi
